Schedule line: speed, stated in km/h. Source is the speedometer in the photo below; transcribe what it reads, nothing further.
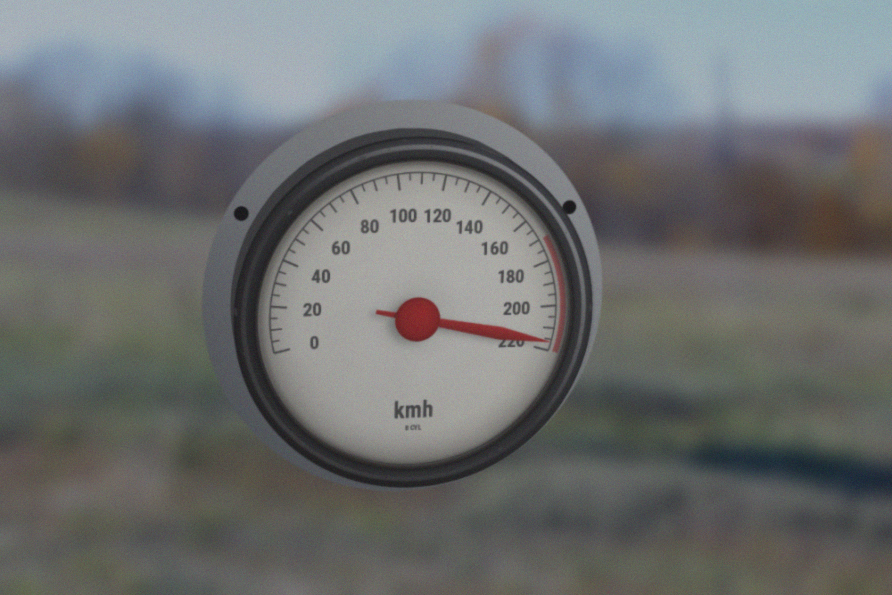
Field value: 215 km/h
